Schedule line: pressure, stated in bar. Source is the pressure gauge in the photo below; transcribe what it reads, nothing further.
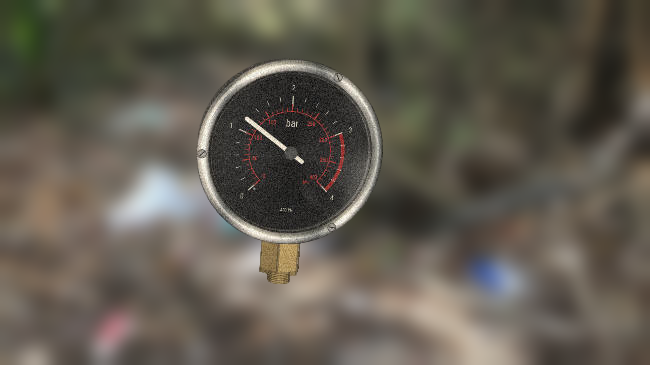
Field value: 1.2 bar
